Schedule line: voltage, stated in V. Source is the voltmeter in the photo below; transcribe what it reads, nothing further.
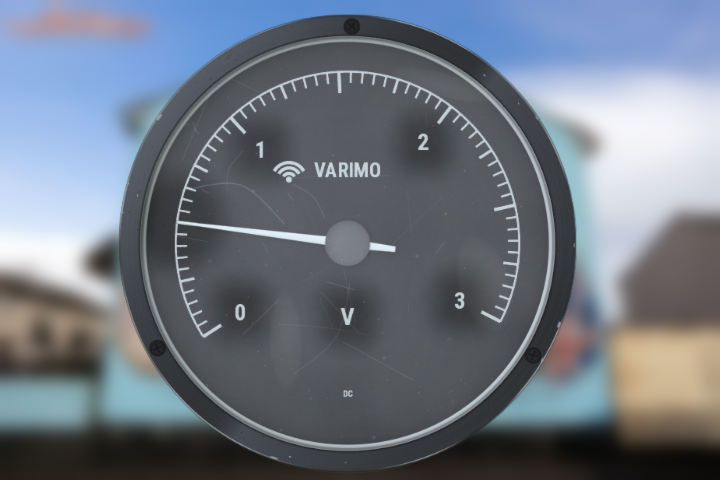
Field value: 0.5 V
